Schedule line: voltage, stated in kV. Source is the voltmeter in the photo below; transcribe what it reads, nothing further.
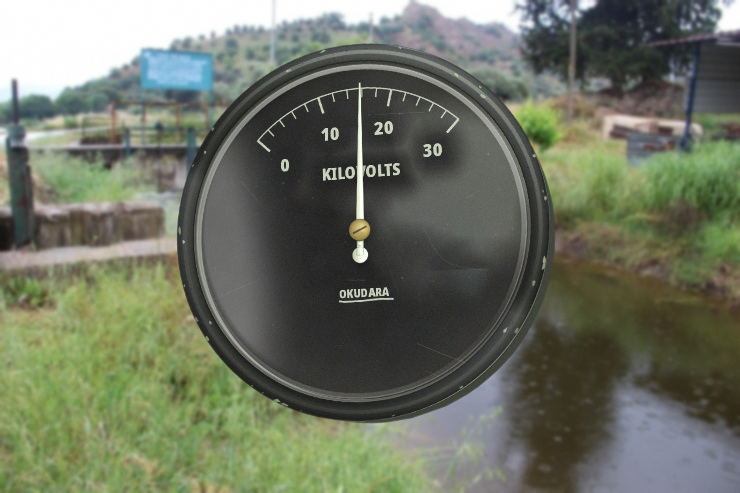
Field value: 16 kV
